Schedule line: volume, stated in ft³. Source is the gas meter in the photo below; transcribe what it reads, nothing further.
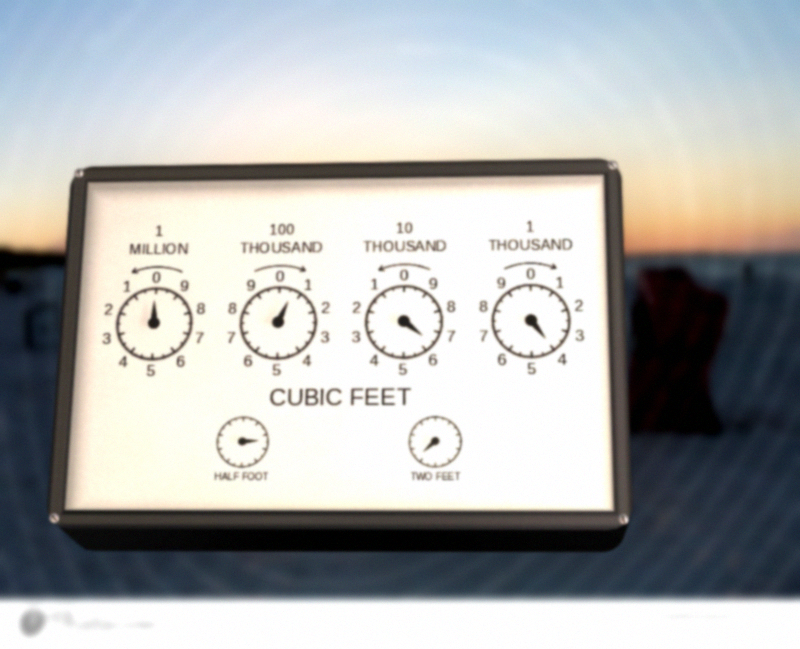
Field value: 6400 ft³
